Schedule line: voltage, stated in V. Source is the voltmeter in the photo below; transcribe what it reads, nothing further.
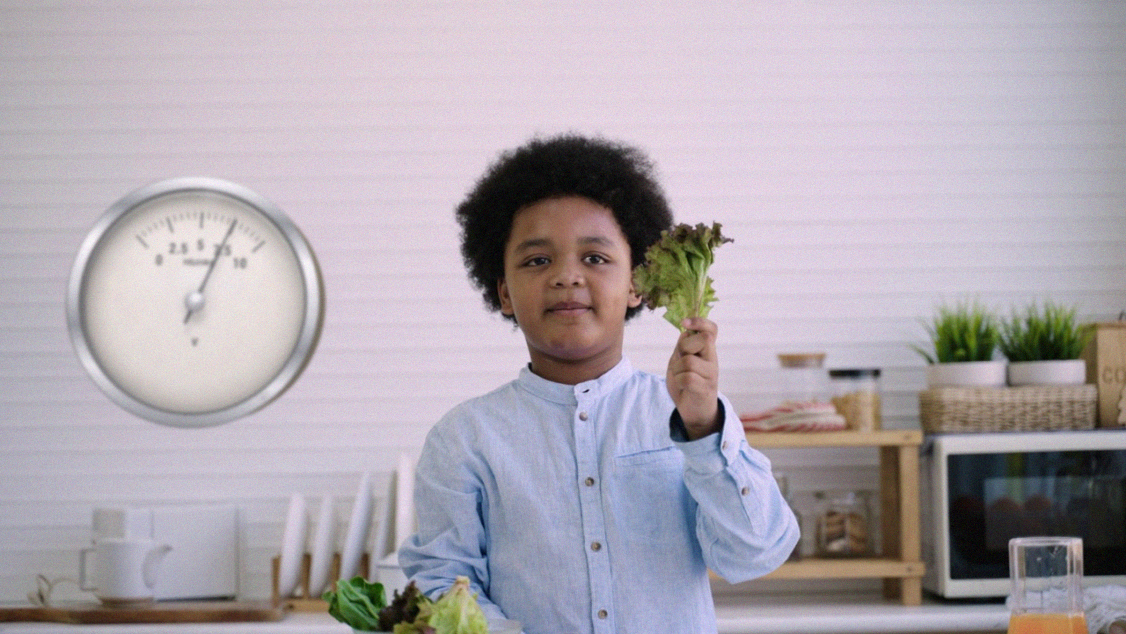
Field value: 7.5 V
